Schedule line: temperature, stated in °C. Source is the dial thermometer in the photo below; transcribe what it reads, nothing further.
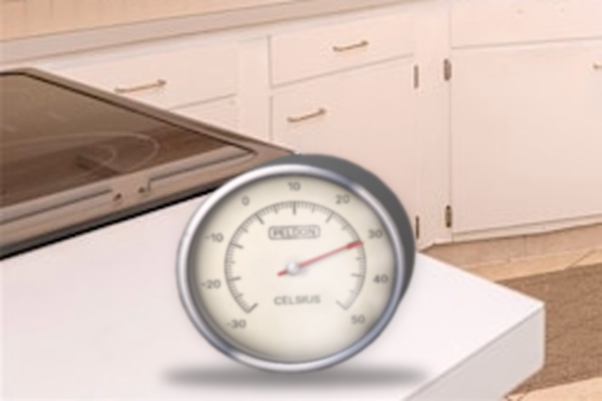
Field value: 30 °C
